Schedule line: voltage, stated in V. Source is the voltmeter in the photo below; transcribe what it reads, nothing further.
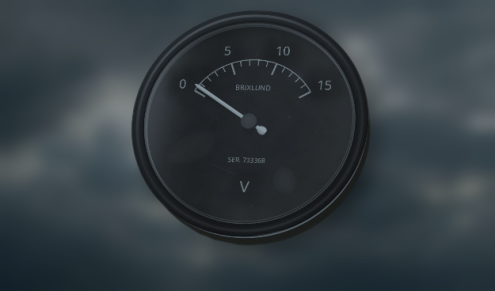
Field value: 0.5 V
